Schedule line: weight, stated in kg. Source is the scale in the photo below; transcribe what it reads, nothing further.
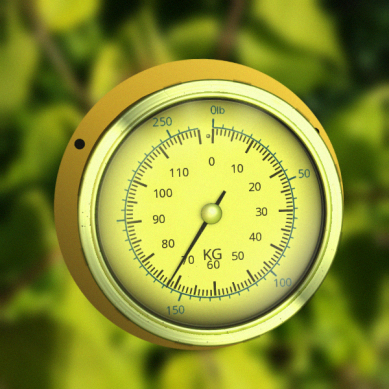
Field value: 72 kg
